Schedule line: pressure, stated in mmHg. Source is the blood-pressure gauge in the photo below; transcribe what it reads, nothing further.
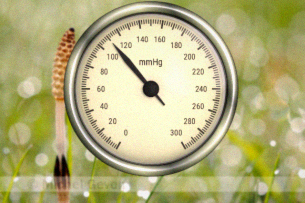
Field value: 110 mmHg
